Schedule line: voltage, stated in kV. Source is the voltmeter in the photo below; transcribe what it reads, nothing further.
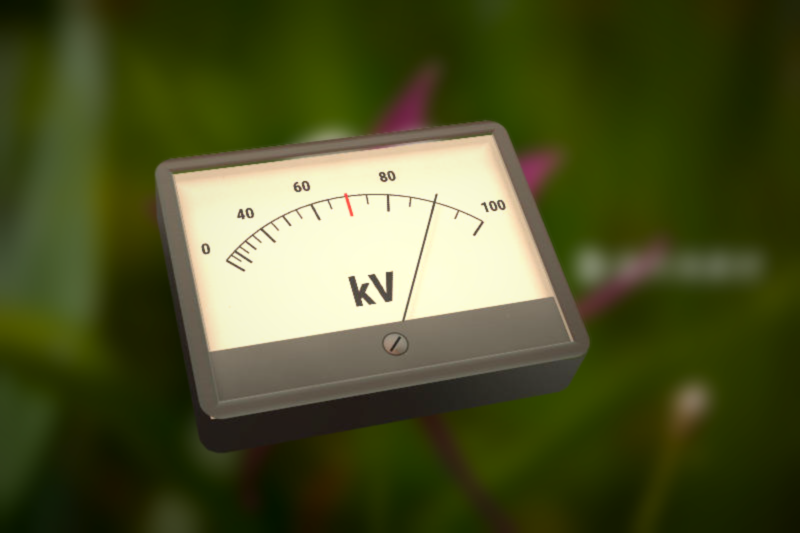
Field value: 90 kV
